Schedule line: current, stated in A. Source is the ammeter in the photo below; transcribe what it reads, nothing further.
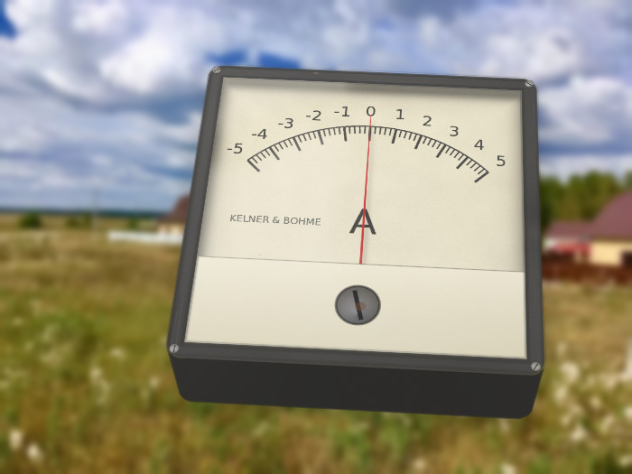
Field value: 0 A
